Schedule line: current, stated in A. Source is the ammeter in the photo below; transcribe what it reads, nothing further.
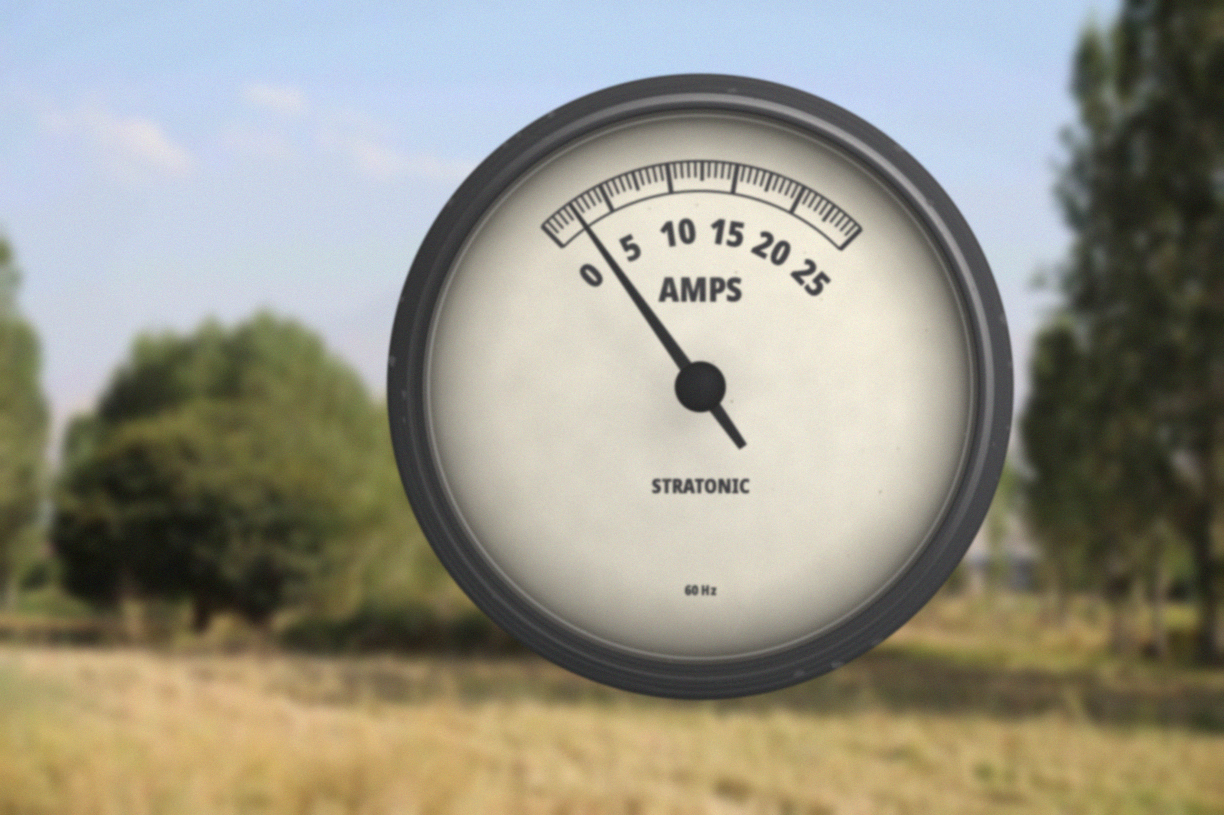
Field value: 2.5 A
